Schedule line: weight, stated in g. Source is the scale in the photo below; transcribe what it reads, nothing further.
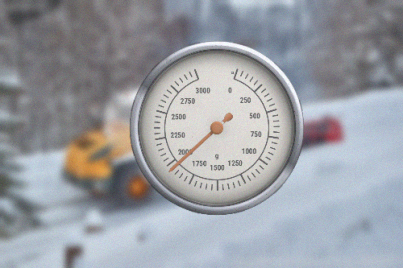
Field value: 1950 g
